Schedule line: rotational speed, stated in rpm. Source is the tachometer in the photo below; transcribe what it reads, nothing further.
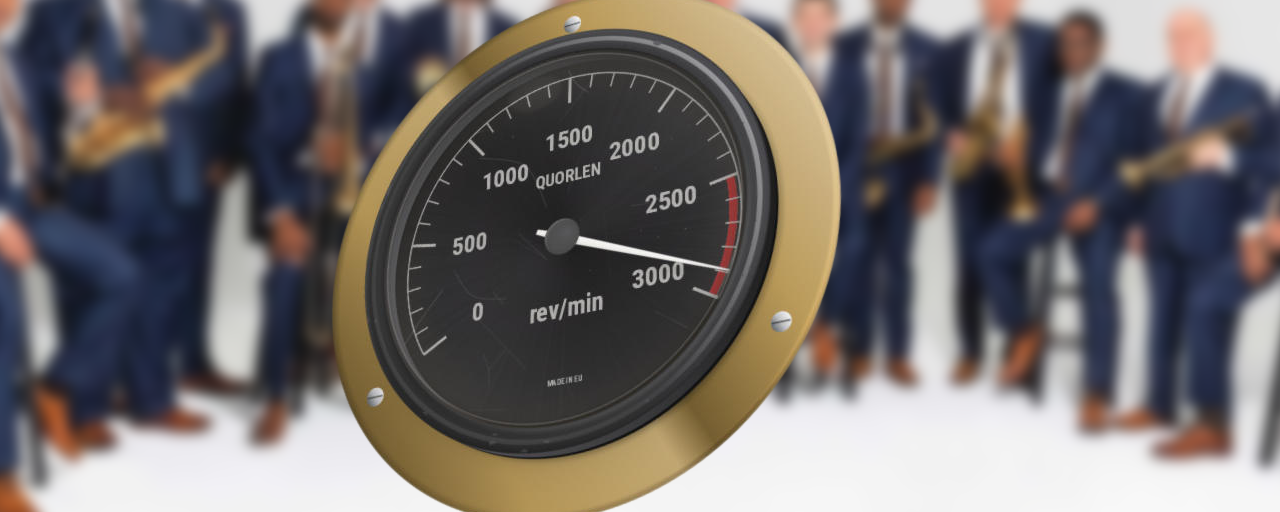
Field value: 2900 rpm
